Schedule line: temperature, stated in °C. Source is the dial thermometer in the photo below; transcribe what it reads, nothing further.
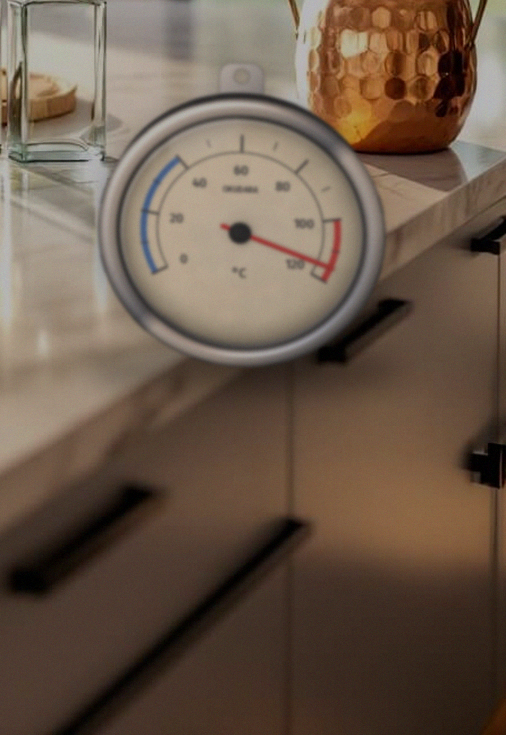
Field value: 115 °C
